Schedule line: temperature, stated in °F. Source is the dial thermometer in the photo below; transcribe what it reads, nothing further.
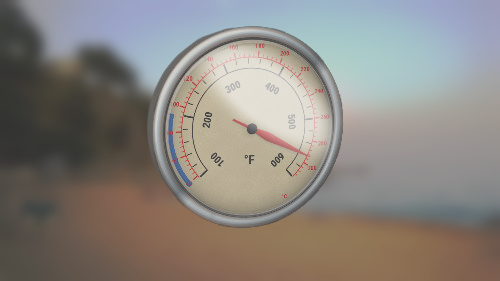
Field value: 560 °F
